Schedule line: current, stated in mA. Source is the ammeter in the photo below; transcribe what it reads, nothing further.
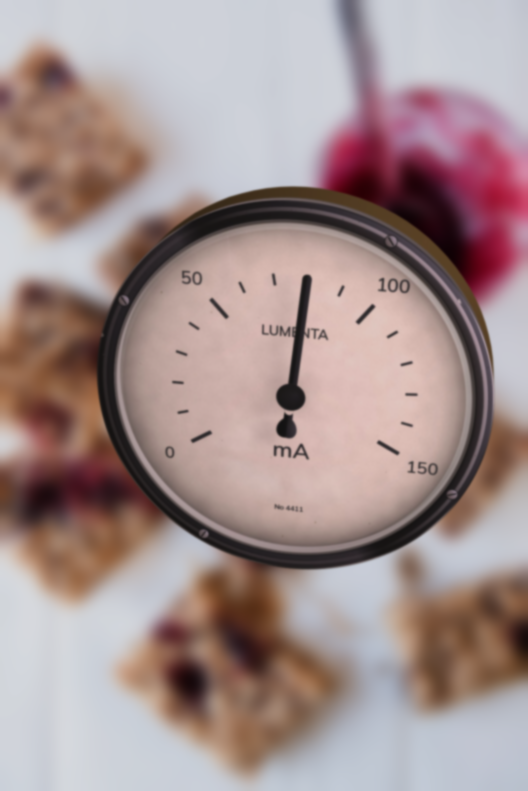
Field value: 80 mA
